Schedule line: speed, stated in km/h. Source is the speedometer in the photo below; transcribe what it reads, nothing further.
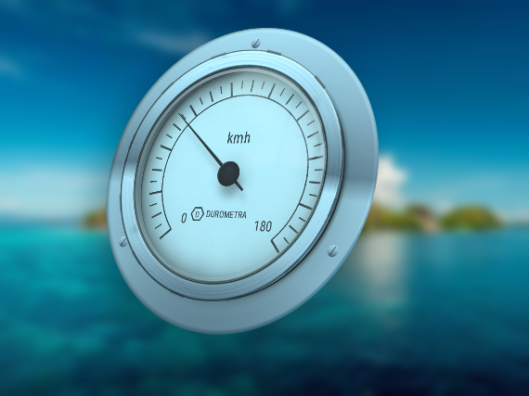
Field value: 55 km/h
